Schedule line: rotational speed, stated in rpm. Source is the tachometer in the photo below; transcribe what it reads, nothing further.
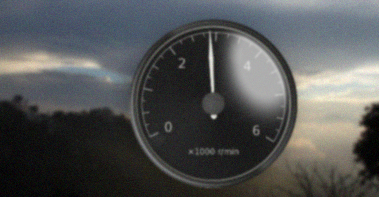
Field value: 2875 rpm
